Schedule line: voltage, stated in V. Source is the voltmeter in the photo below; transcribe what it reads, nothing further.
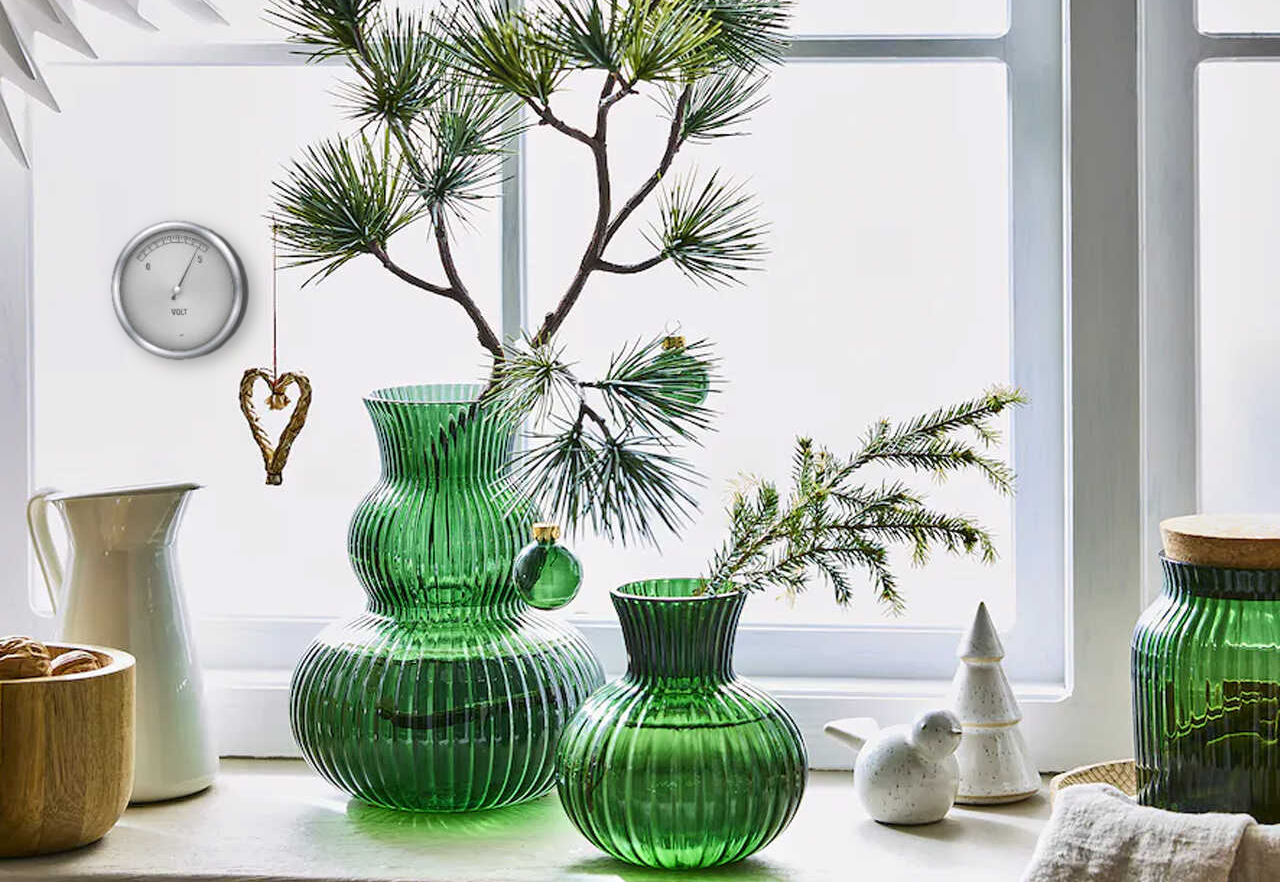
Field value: 4.5 V
